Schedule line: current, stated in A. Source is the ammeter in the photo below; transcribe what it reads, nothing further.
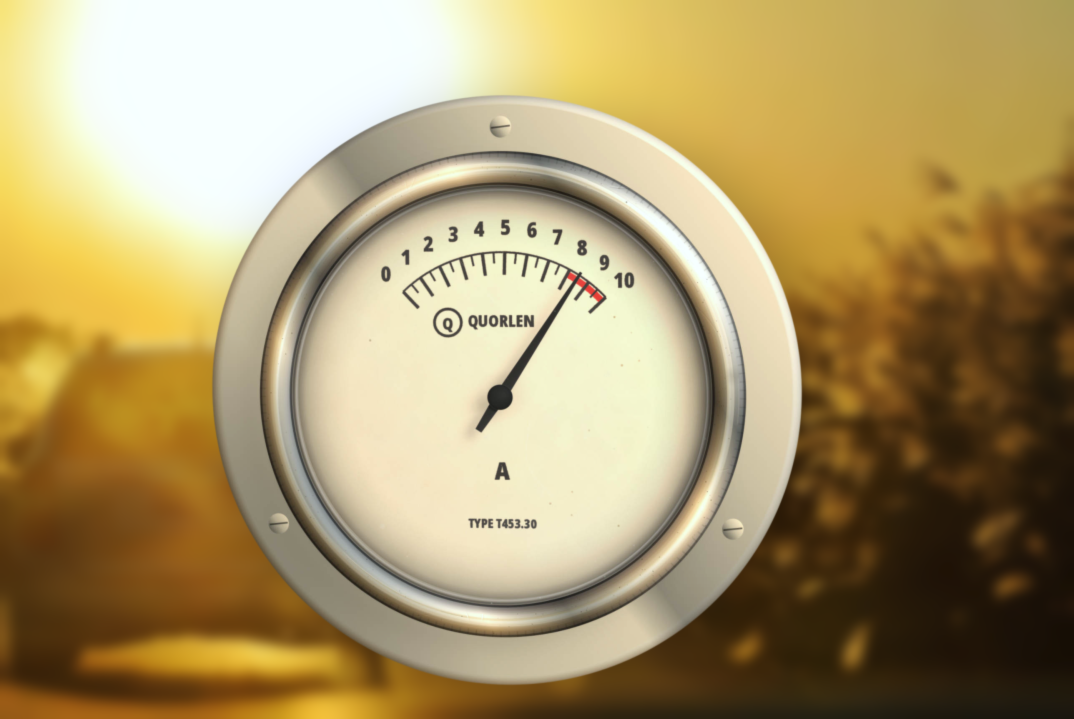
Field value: 8.5 A
